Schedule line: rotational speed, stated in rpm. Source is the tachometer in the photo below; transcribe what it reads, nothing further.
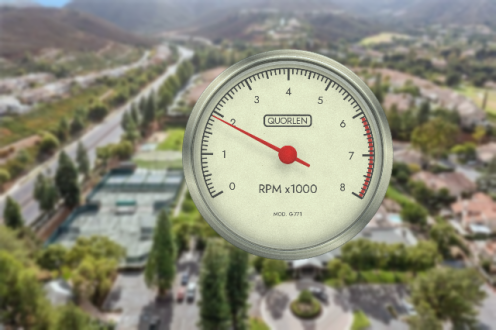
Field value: 1900 rpm
